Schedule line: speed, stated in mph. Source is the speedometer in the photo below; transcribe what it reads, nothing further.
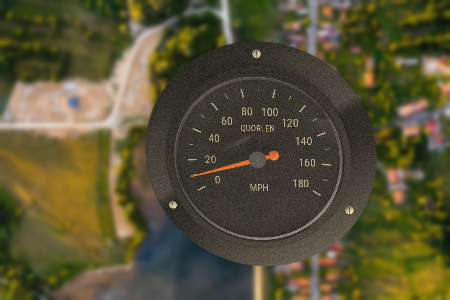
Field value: 10 mph
